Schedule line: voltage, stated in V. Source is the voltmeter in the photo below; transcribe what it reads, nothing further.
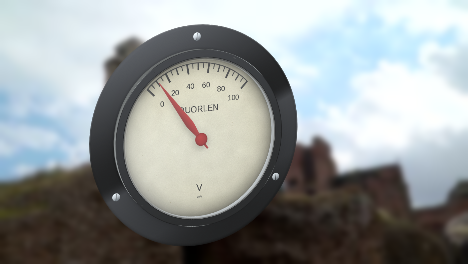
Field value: 10 V
